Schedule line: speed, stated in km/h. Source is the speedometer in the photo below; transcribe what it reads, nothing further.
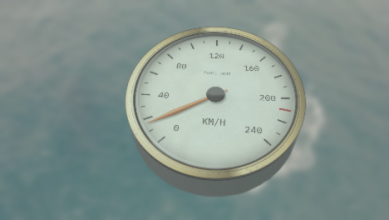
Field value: 15 km/h
